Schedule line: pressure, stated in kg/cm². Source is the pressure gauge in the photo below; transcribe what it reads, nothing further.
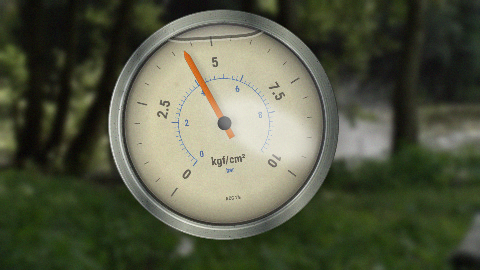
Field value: 4.25 kg/cm²
